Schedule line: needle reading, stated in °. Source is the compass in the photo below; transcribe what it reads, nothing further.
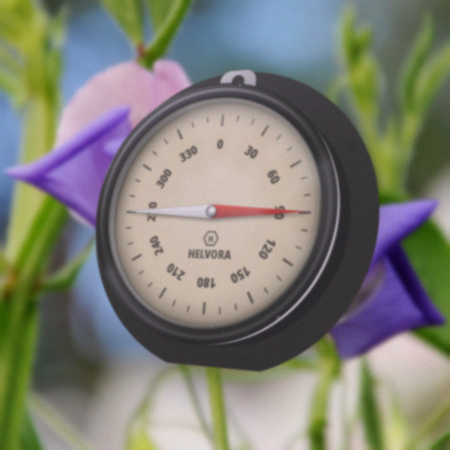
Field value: 90 °
